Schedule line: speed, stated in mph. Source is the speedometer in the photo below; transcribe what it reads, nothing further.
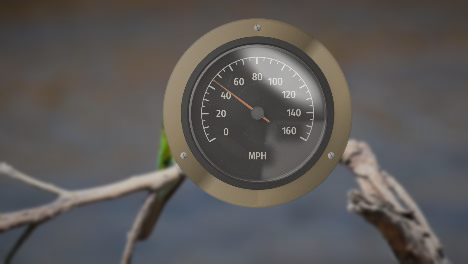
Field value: 45 mph
